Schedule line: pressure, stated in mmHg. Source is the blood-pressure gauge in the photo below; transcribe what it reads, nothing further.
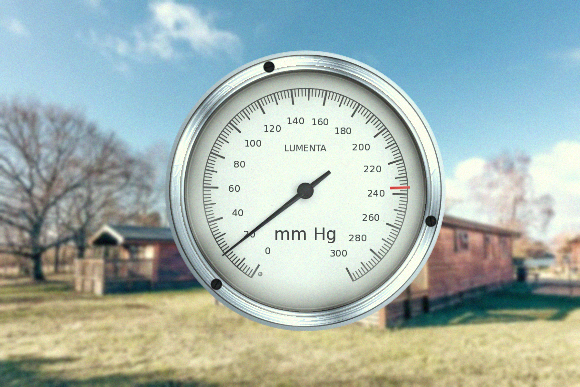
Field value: 20 mmHg
